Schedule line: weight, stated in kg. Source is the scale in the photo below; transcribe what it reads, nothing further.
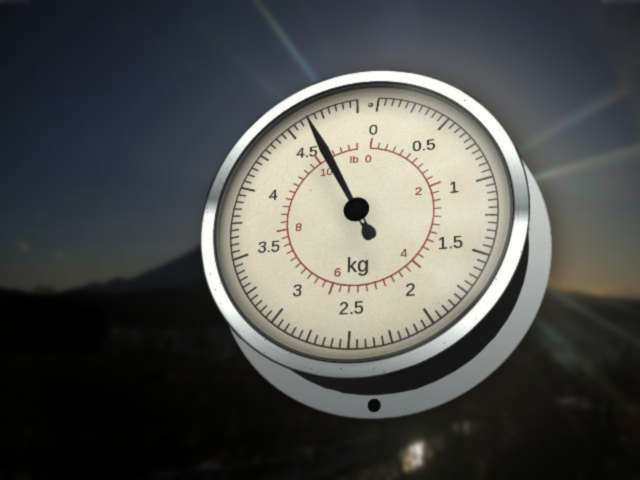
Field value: 4.65 kg
